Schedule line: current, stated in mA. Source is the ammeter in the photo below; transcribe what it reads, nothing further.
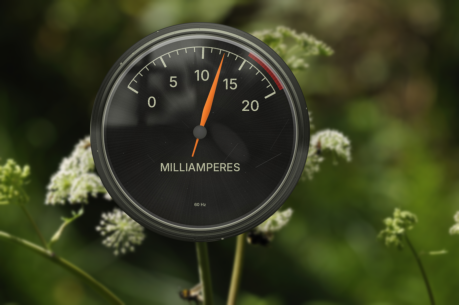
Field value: 12.5 mA
